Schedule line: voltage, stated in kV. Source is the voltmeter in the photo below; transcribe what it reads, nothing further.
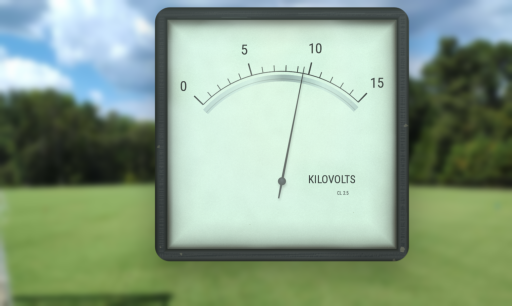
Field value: 9.5 kV
